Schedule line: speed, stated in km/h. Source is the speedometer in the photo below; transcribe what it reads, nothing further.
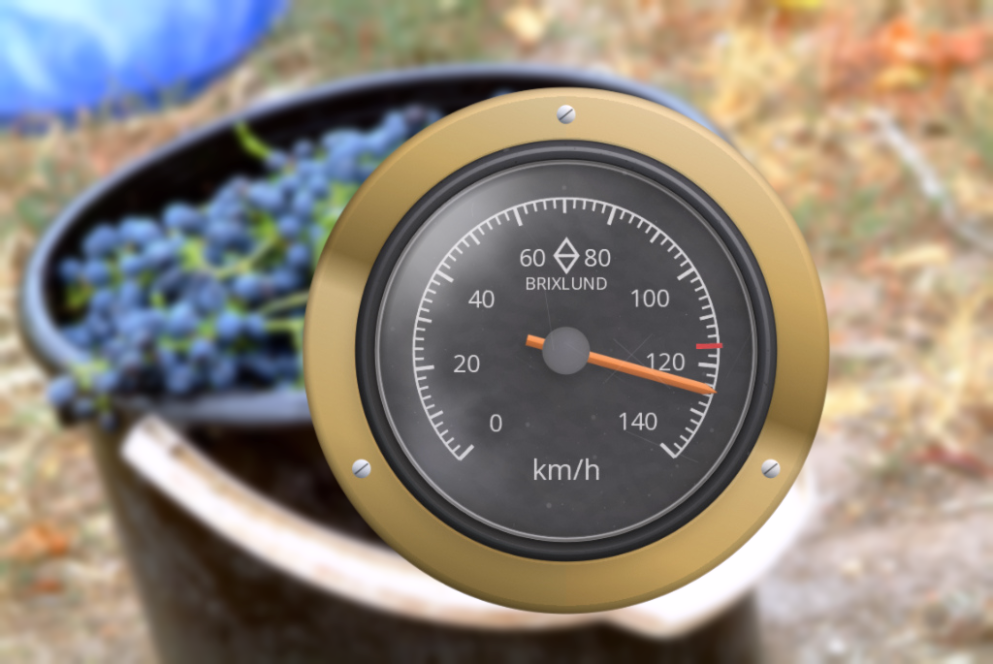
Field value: 125 km/h
